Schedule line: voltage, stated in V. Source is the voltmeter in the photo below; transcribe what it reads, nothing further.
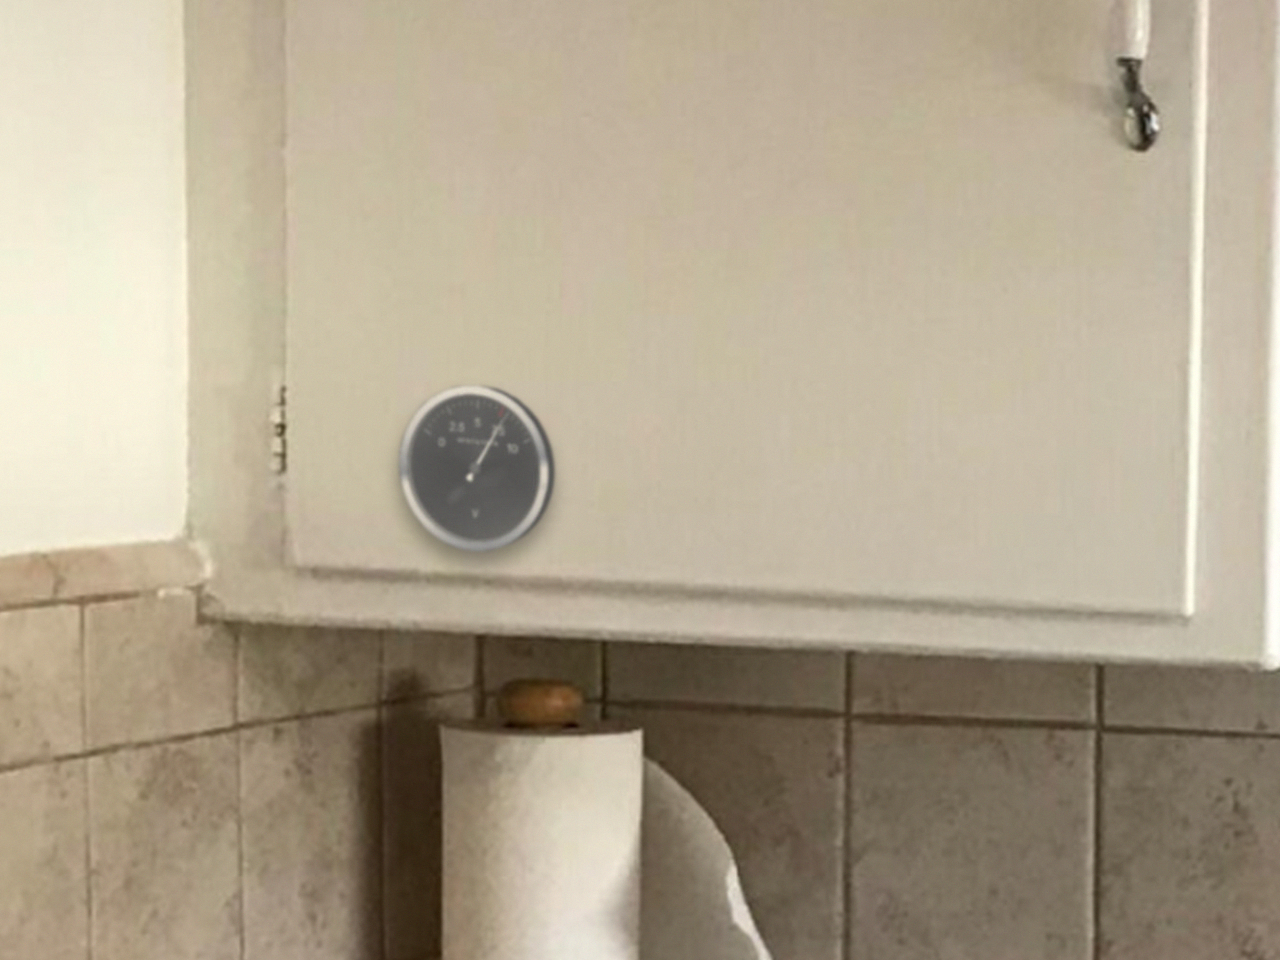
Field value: 7.5 V
